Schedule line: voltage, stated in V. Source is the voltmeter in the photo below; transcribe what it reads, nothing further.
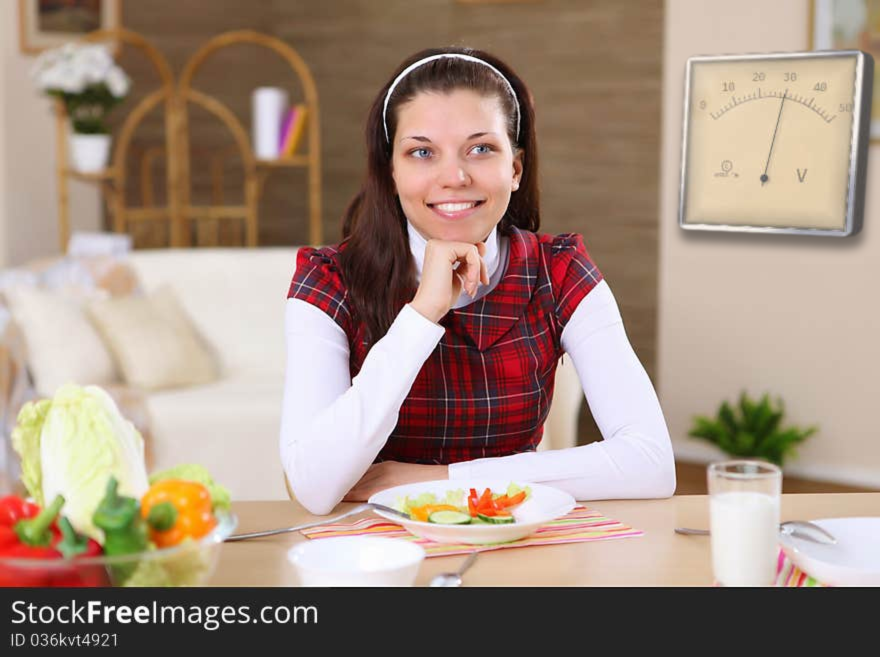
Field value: 30 V
